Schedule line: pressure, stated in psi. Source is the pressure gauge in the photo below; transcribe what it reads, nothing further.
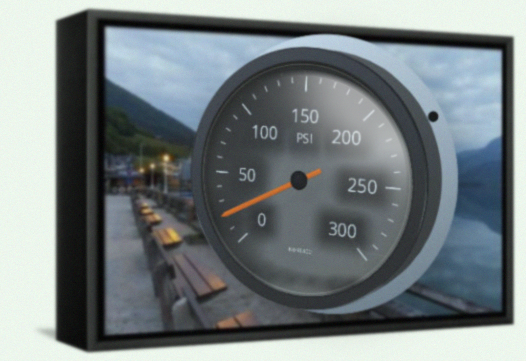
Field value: 20 psi
